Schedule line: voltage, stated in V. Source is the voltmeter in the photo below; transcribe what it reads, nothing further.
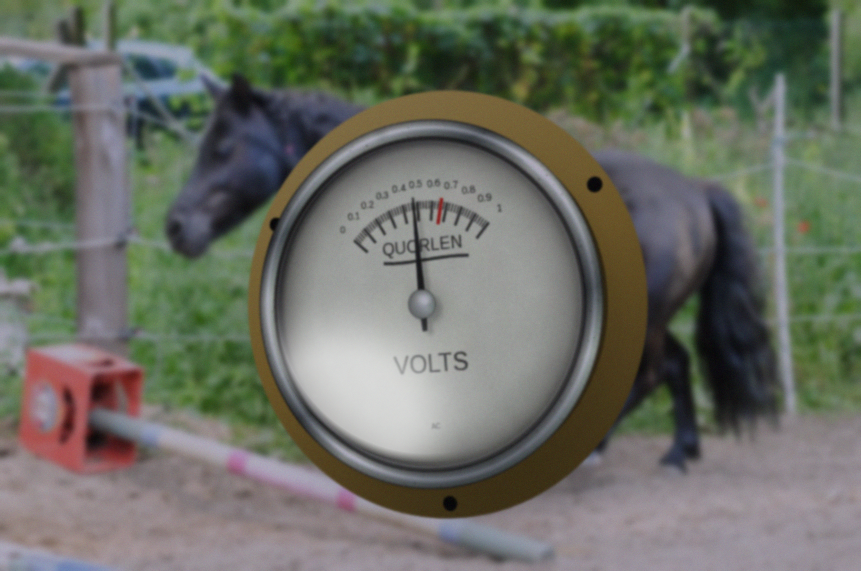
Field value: 0.5 V
